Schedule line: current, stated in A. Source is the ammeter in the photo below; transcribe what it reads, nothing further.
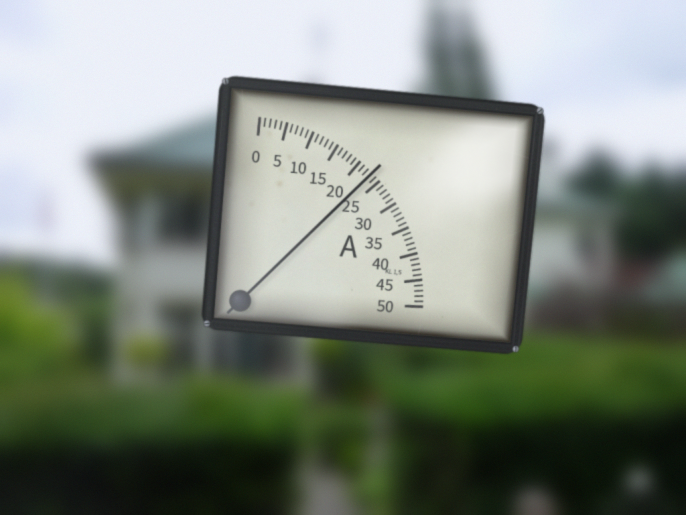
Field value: 23 A
